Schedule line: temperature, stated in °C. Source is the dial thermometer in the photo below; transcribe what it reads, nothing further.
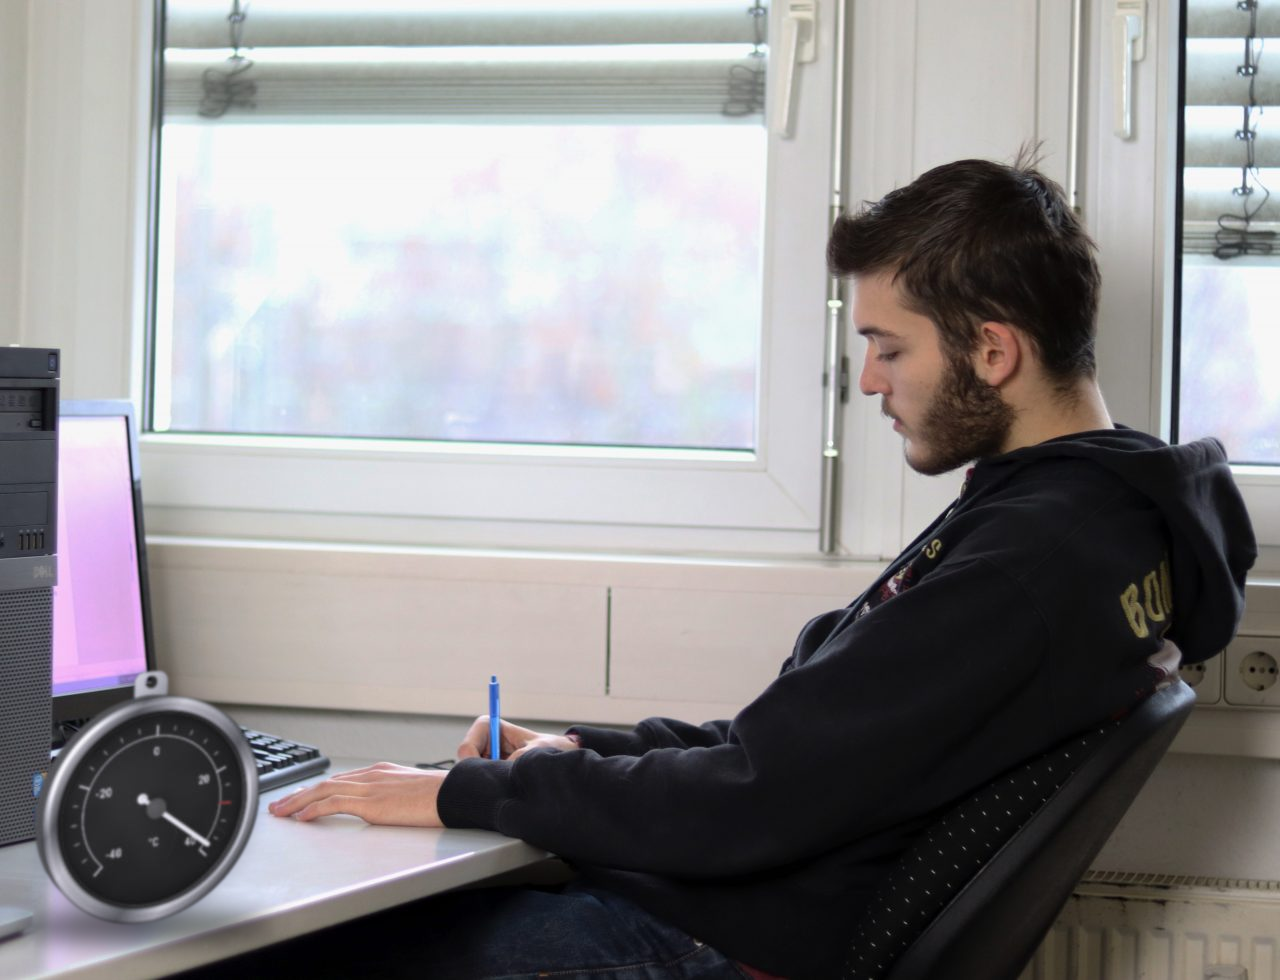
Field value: 38 °C
